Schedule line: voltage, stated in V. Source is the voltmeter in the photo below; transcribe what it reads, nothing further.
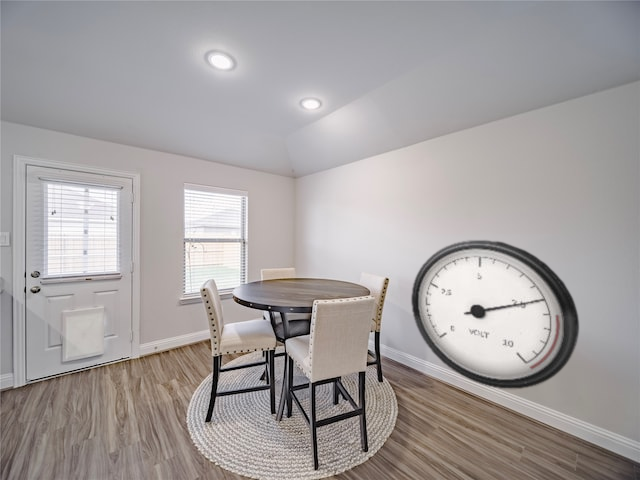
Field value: 7.5 V
